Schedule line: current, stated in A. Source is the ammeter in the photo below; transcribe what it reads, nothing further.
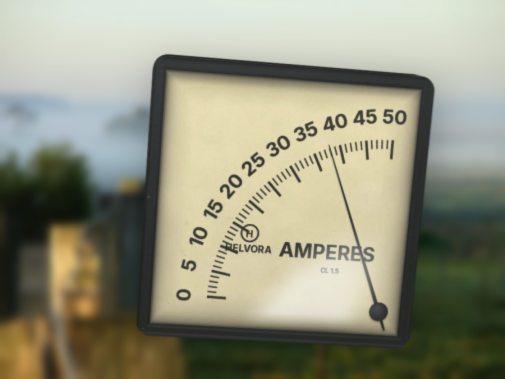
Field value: 38 A
